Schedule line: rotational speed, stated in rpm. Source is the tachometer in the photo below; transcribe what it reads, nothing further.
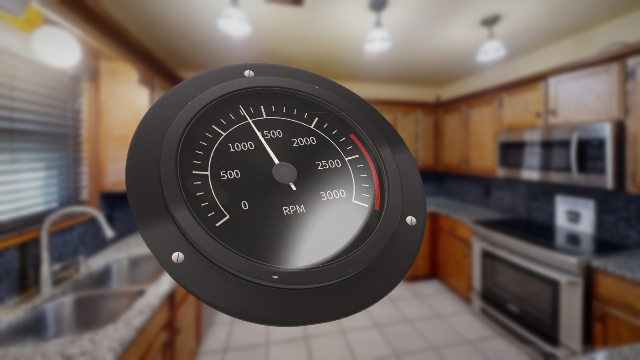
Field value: 1300 rpm
